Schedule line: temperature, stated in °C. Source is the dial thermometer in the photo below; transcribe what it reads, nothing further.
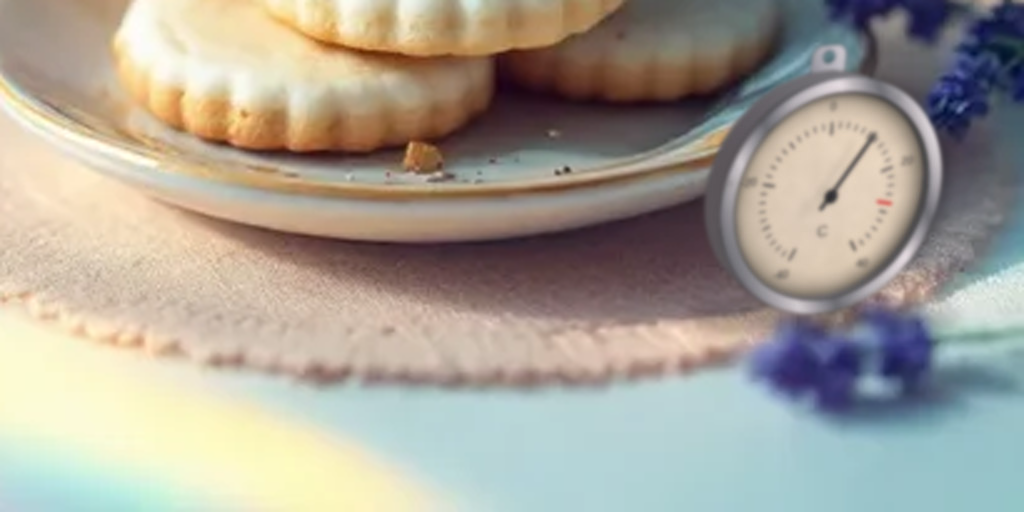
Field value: 10 °C
